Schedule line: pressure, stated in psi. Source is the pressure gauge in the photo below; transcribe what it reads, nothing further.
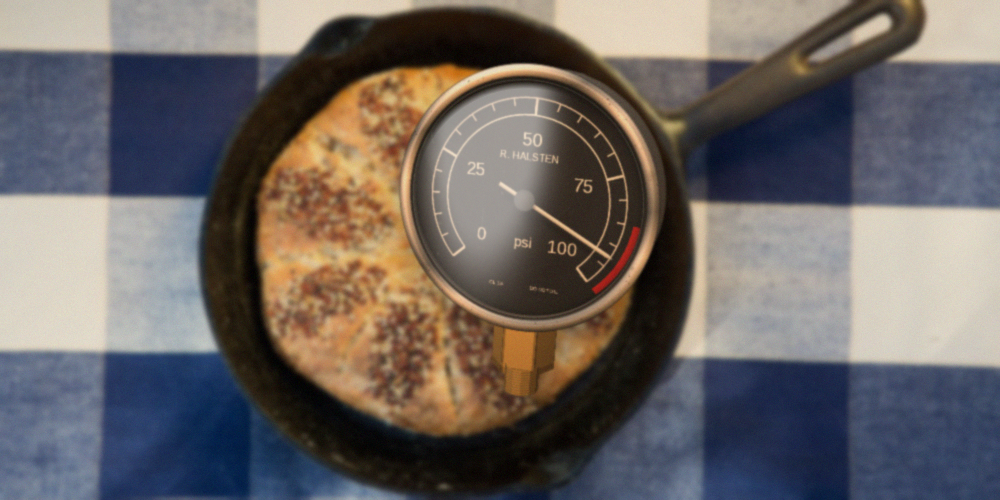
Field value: 92.5 psi
